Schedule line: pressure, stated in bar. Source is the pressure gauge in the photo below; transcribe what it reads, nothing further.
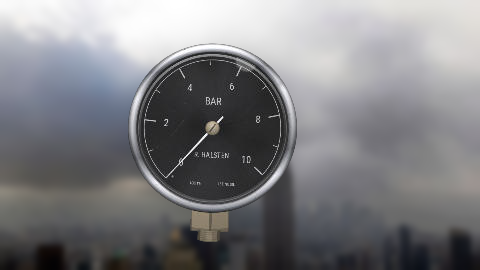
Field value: 0 bar
